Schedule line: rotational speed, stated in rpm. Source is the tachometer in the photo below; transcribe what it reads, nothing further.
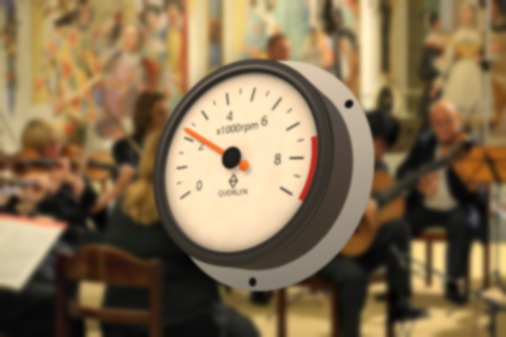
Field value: 2250 rpm
